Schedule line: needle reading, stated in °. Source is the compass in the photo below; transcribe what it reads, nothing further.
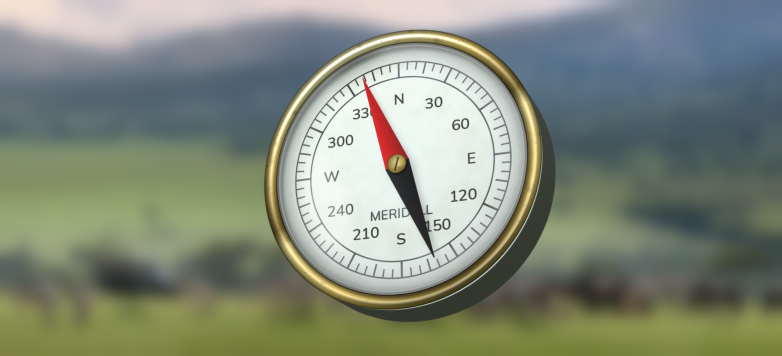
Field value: 340 °
